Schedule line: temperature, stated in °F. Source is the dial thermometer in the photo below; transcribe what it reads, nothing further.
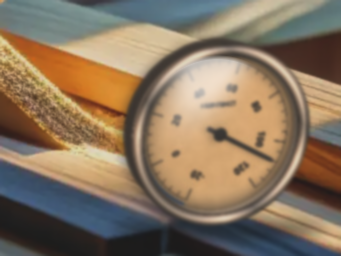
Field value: 108 °F
